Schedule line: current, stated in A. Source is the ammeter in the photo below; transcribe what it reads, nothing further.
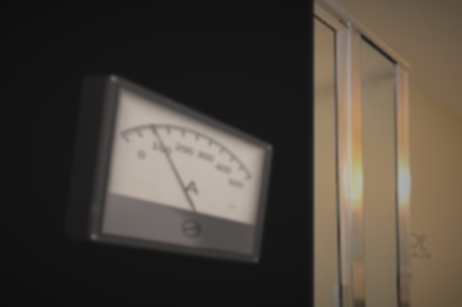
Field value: 100 A
